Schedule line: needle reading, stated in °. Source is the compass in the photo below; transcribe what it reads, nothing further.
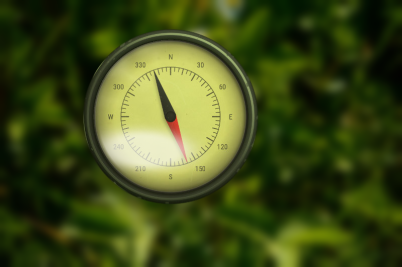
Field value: 160 °
